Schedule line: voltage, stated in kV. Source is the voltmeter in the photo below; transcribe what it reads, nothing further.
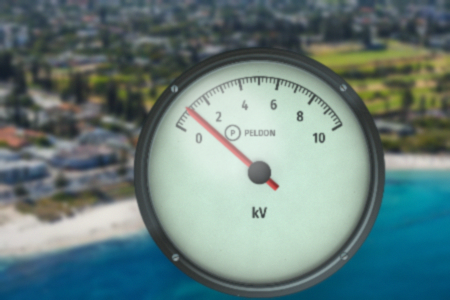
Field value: 1 kV
